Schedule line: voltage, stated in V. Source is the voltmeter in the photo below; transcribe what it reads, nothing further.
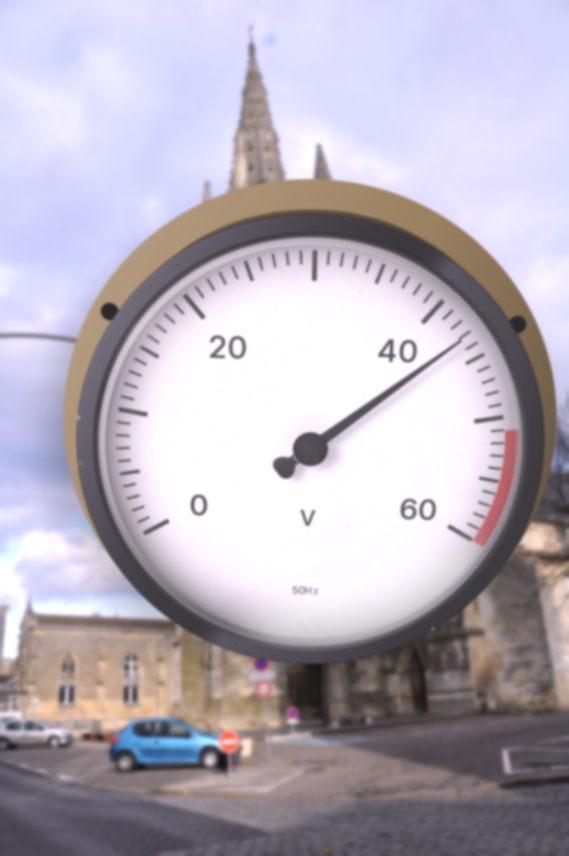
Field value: 43 V
